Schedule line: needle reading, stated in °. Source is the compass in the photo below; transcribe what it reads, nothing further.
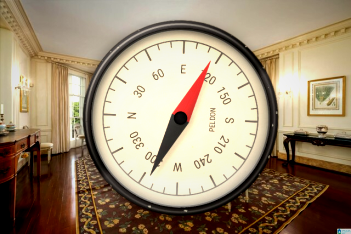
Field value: 115 °
